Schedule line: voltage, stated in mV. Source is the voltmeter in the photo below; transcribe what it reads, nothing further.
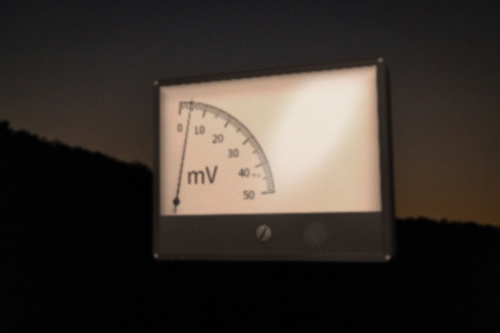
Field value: 5 mV
